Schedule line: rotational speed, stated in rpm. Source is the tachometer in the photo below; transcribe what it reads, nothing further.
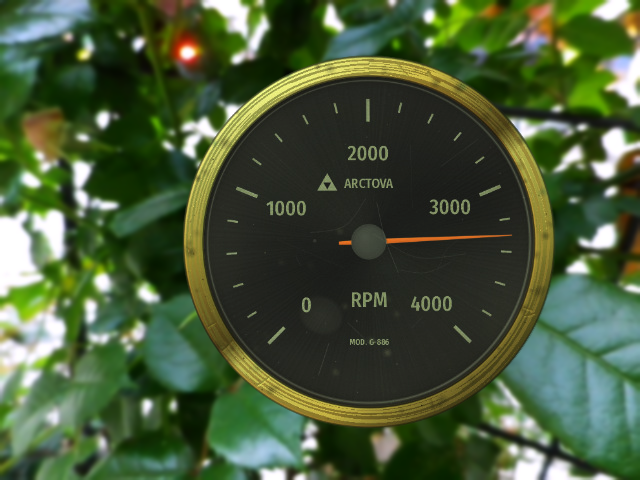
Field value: 3300 rpm
